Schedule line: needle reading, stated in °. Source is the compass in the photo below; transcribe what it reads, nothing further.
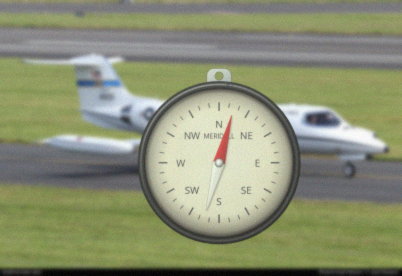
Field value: 15 °
